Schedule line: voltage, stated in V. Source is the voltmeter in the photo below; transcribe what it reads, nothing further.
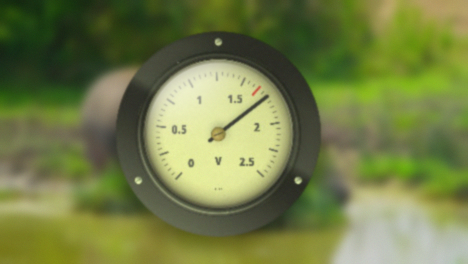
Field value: 1.75 V
